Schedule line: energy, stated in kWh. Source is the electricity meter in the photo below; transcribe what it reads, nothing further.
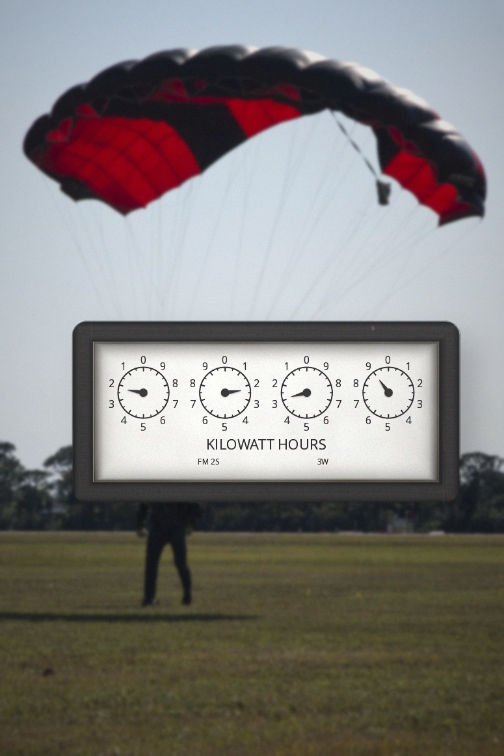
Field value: 2229 kWh
